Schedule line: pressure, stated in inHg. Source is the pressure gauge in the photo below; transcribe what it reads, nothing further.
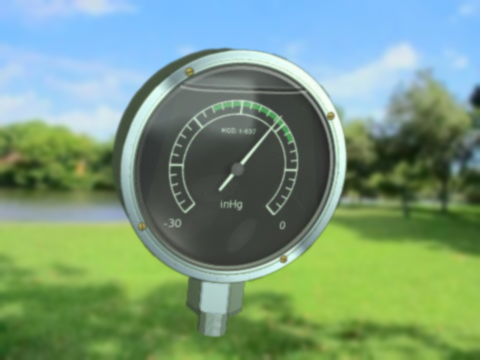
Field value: -11 inHg
